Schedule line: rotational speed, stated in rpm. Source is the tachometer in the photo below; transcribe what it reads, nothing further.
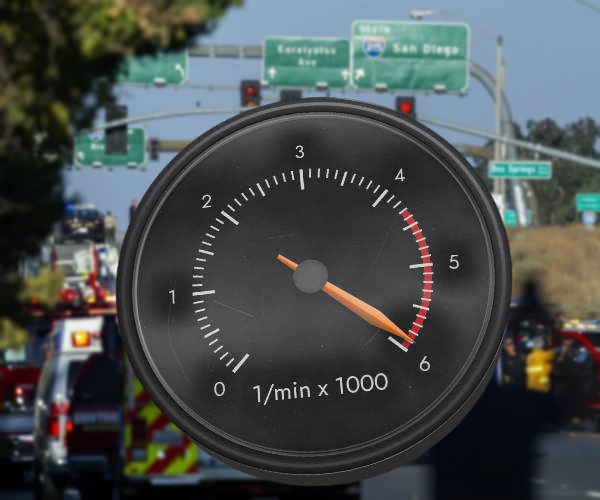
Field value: 5900 rpm
